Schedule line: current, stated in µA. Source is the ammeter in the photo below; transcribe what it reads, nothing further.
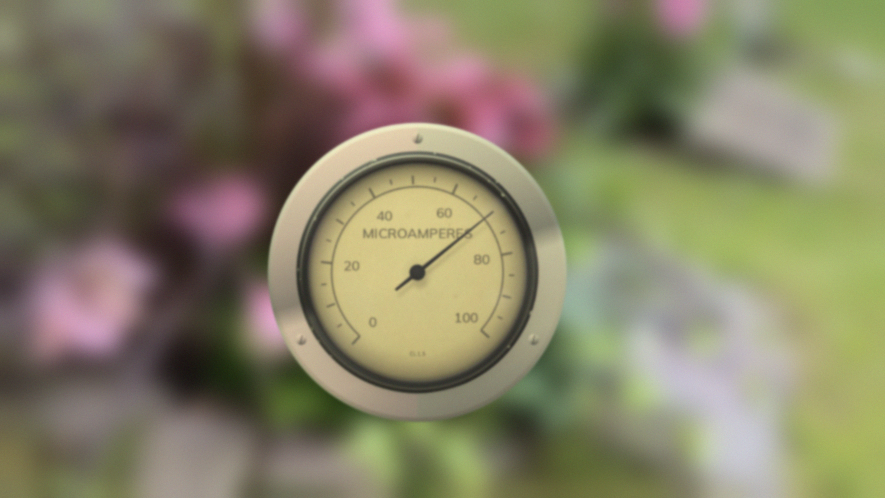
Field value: 70 µA
